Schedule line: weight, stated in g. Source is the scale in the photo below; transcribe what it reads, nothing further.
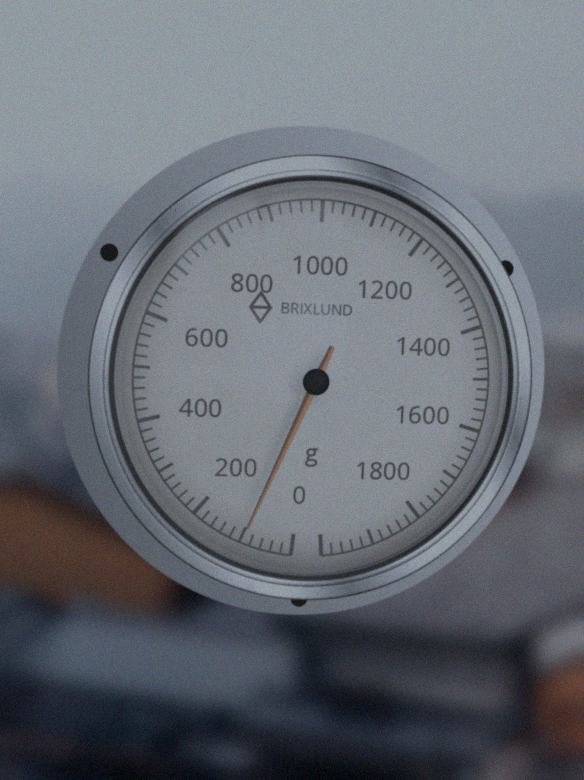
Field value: 100 g
